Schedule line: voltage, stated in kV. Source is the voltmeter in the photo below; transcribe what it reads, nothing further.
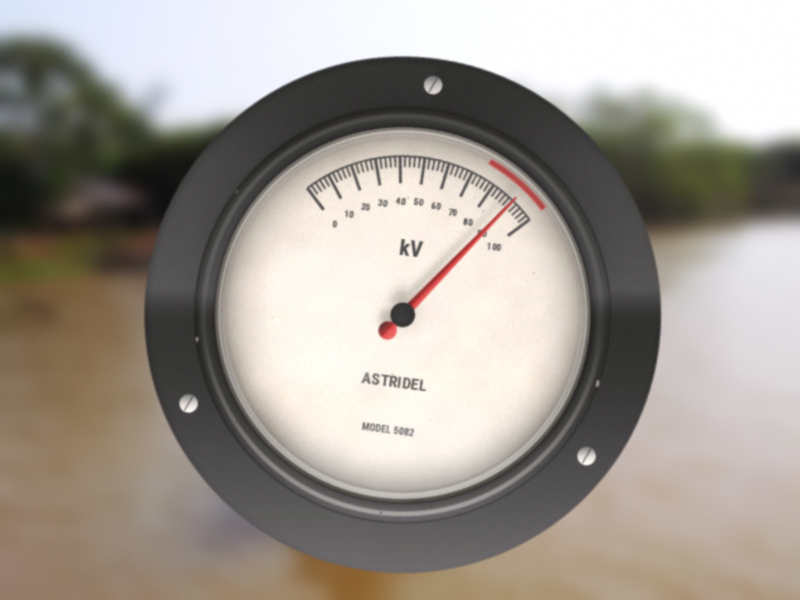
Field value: 90 kV
